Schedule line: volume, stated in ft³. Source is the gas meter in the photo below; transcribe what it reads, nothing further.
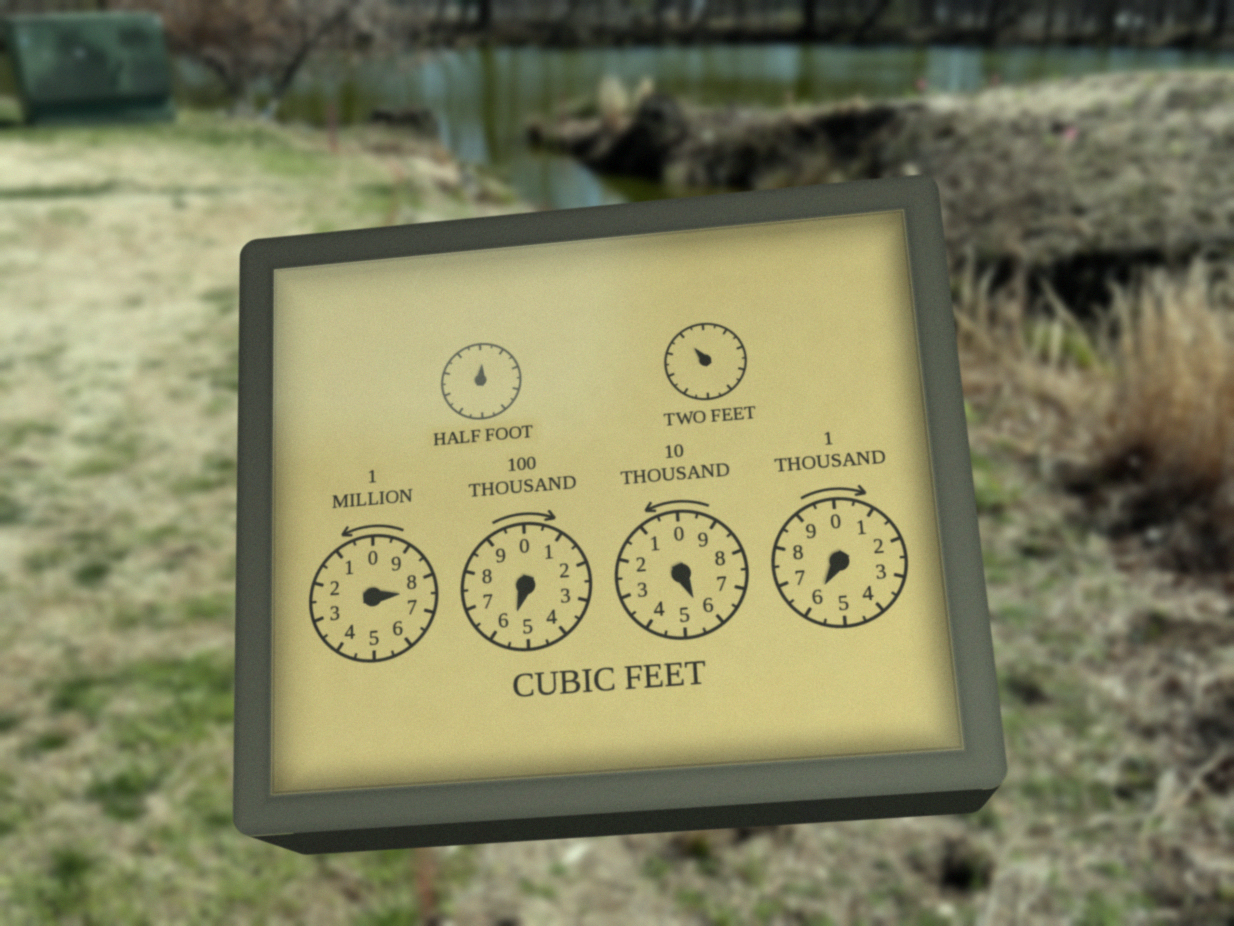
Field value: 755600 ft³
